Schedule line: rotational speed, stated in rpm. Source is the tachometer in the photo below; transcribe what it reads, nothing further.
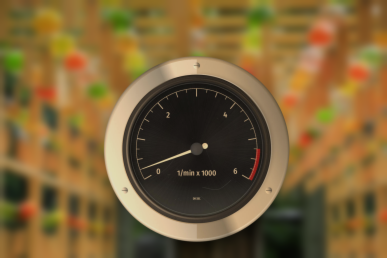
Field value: 250 rpm
